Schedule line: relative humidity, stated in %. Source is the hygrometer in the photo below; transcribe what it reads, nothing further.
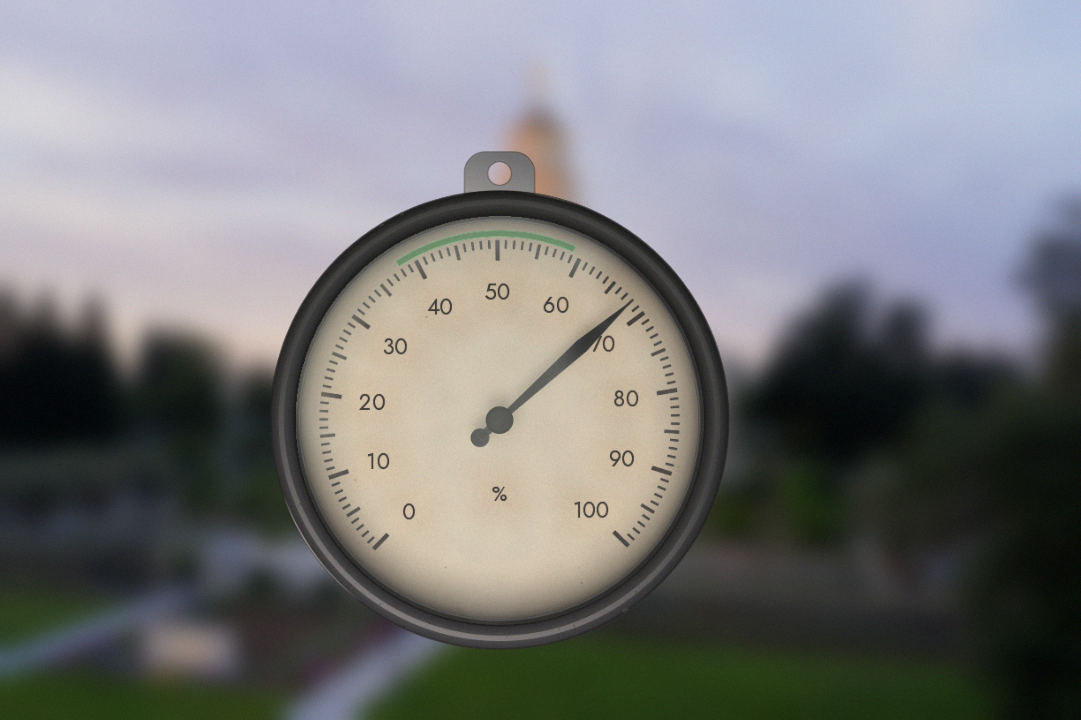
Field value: 68 %
